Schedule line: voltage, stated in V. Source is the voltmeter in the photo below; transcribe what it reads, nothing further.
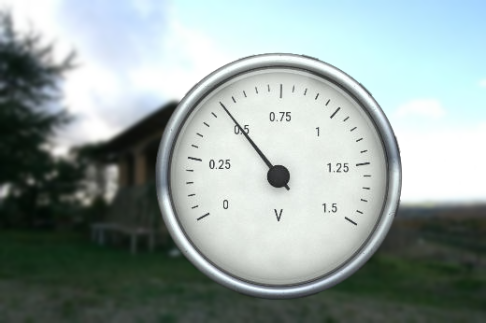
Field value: 0.5 V
